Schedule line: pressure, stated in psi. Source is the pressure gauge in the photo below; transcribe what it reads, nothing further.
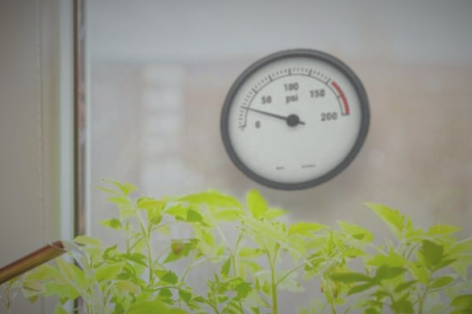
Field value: 25 psi
